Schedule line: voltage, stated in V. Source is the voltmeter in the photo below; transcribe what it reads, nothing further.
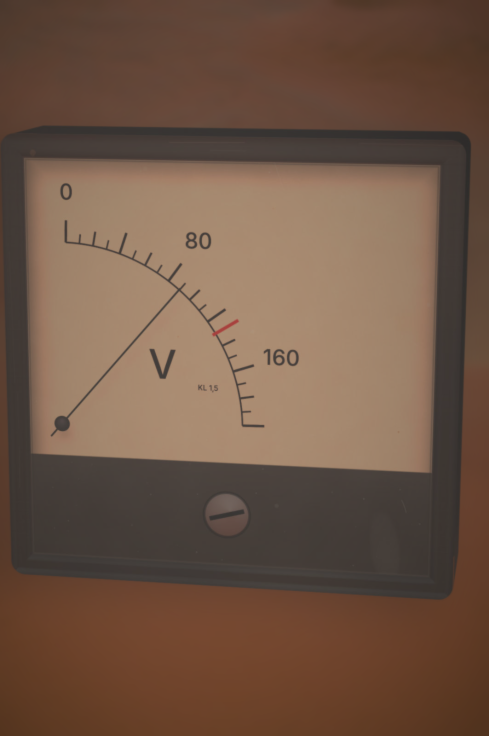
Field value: 90 V
